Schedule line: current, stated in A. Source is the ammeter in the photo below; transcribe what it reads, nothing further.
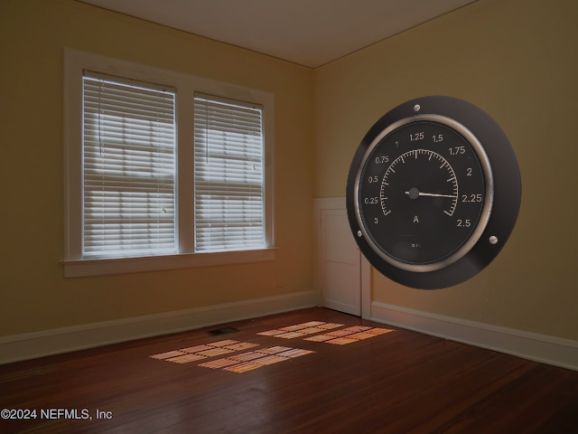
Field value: 2.25 A
